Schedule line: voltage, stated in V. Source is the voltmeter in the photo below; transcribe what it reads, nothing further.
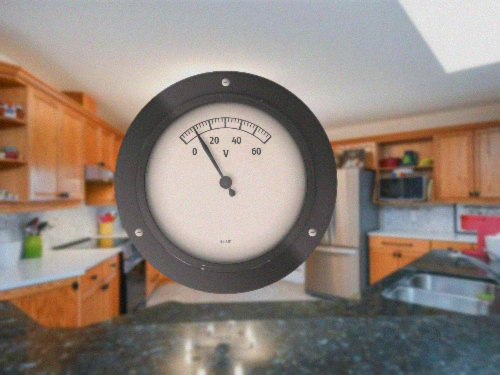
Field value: 10 V
